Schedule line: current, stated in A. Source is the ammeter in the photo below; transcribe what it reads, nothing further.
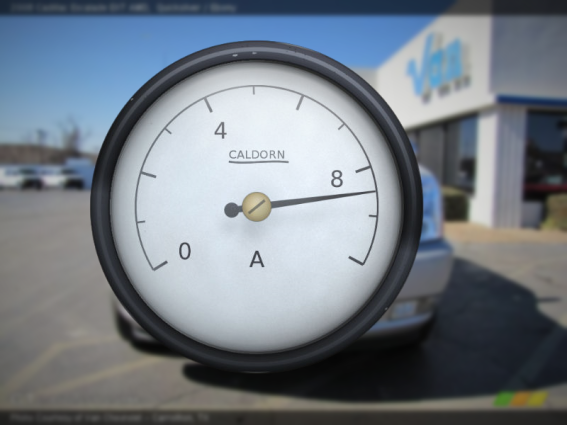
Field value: 8.5 A
